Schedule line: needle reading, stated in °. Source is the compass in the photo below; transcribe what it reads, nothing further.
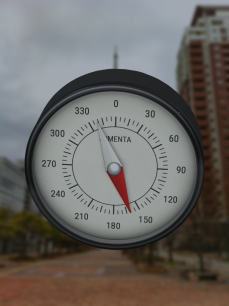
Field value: 160 °
